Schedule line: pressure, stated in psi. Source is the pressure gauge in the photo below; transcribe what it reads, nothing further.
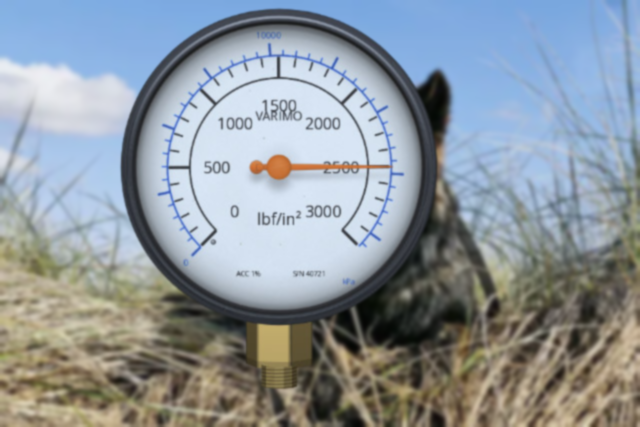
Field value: 2500 psi
